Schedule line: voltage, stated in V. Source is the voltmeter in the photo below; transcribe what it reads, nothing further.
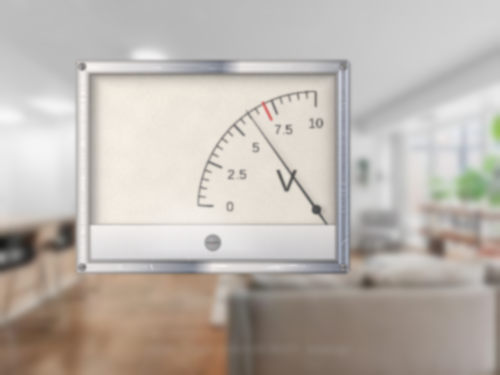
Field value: 6 V
